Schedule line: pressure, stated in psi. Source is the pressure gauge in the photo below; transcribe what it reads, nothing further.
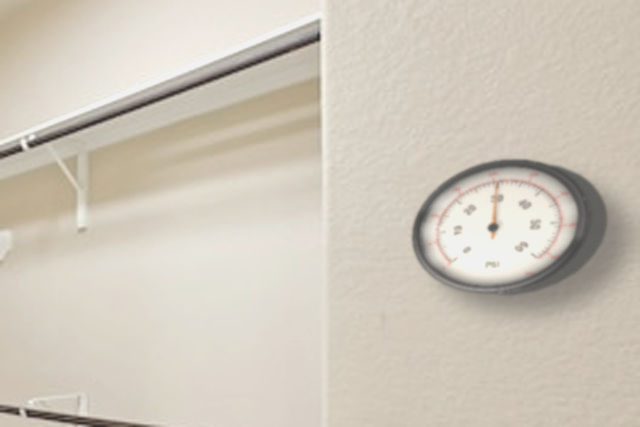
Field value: 30 psi
